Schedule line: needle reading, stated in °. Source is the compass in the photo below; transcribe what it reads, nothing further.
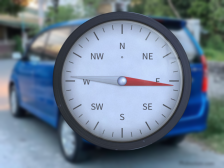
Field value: 95 °
